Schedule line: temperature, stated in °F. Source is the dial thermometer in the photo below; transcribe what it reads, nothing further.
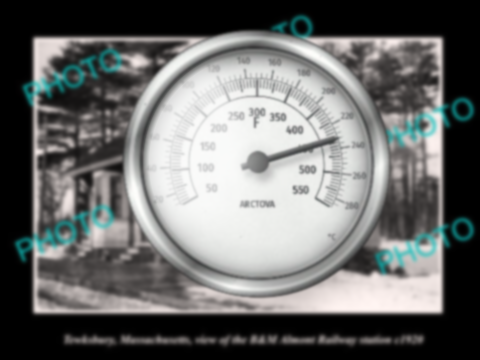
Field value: 450 °F
